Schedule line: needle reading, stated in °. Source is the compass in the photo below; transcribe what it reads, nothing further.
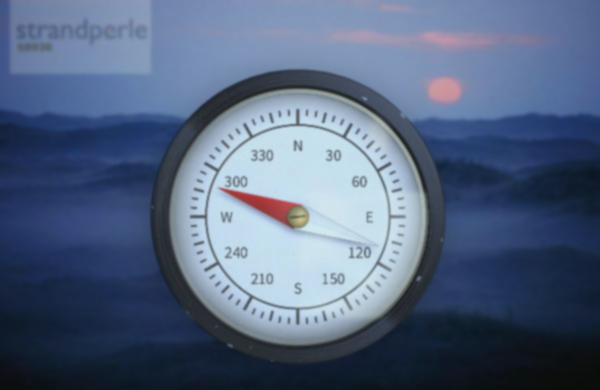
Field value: 290 °
